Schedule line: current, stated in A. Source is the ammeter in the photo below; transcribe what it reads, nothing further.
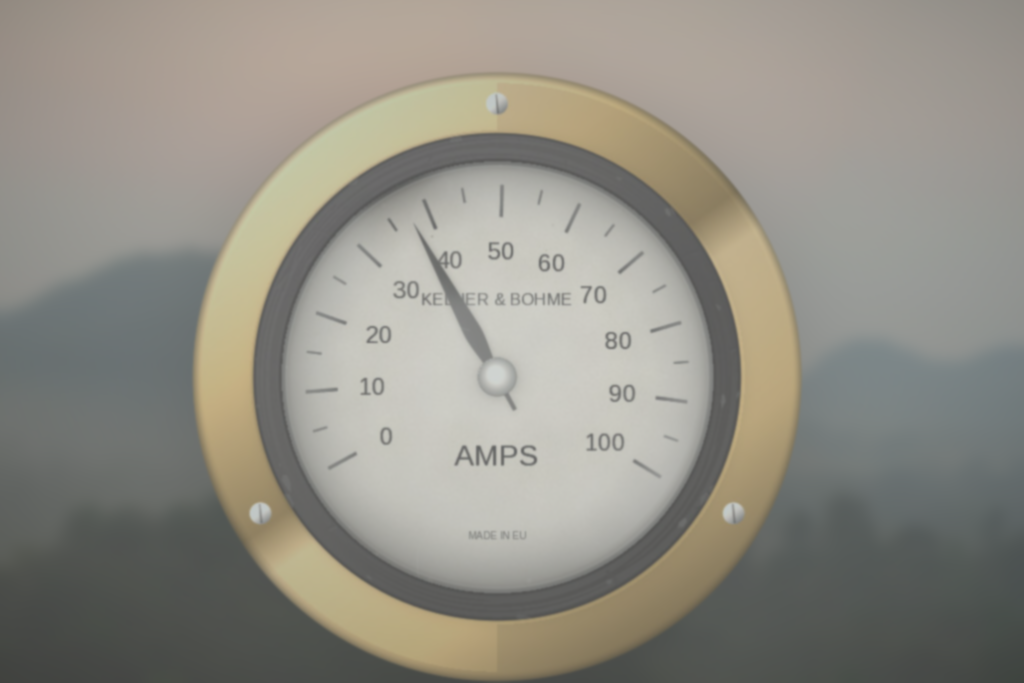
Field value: 37.5 A
